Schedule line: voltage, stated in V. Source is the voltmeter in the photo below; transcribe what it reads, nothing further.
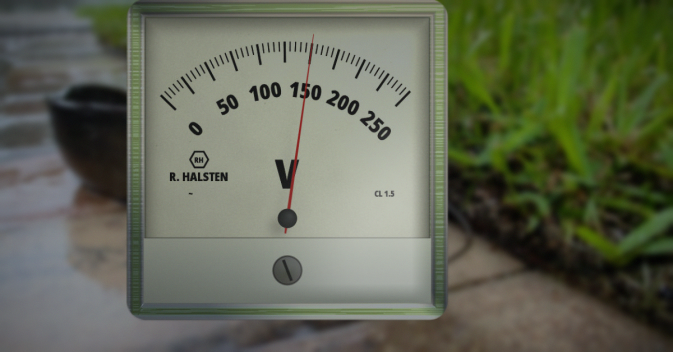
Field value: 150 V
